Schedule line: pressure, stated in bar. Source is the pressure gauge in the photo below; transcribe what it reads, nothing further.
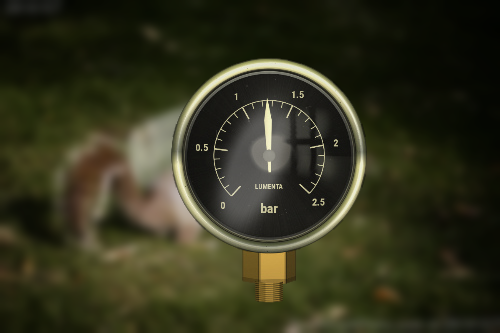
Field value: 1.25 bar
